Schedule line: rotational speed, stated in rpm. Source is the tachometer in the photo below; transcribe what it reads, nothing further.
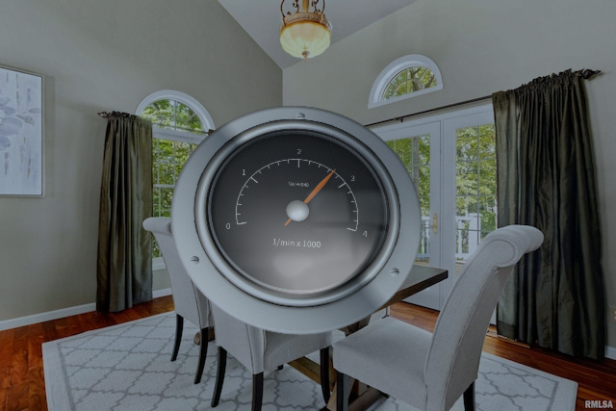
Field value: 2700 rpm
